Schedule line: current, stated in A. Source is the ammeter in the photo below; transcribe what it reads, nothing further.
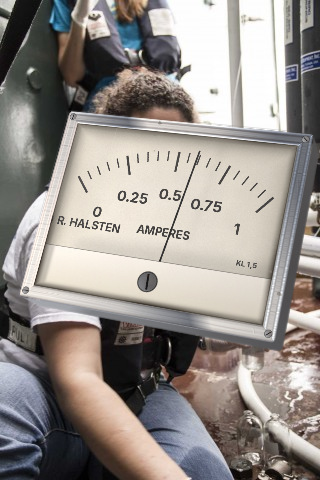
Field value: 0.6 A
